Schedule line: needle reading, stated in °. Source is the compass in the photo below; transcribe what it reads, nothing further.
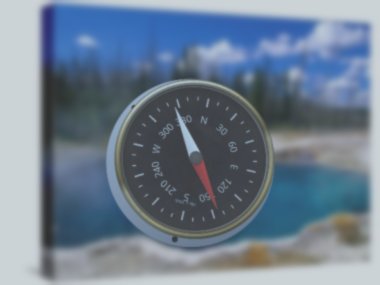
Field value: 145 °
